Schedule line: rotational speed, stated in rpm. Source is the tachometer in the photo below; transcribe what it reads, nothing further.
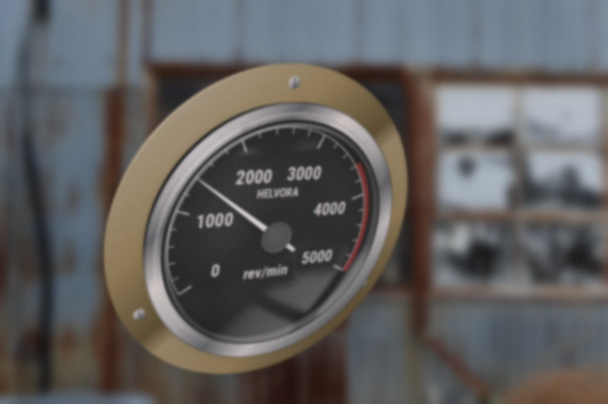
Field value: 1400 rpm
